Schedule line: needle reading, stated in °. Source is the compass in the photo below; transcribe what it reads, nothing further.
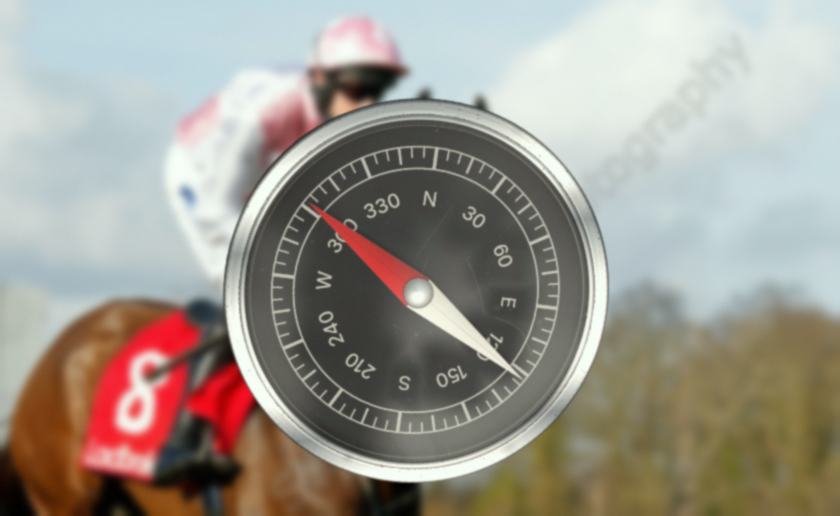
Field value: 302.5 °
